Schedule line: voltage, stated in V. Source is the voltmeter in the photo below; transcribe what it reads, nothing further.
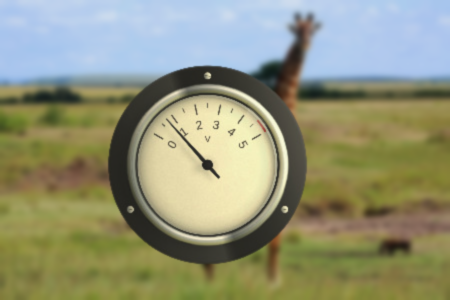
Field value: 0.75 V
